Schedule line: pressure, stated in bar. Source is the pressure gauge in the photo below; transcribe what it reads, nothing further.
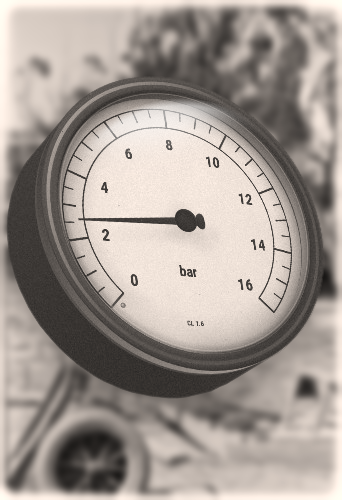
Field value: 2.5 bar
